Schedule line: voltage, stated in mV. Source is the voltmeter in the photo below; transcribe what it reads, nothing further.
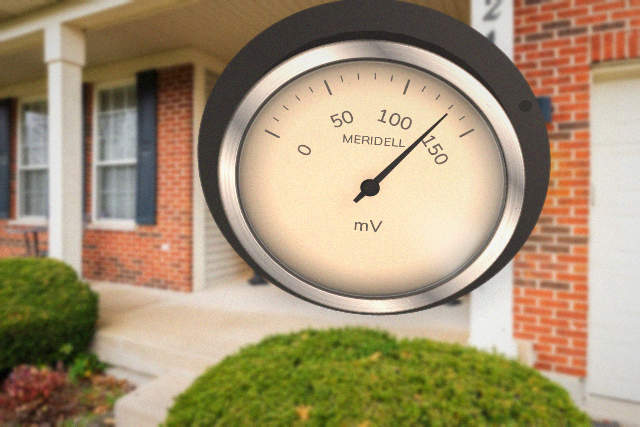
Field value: 130 mV
